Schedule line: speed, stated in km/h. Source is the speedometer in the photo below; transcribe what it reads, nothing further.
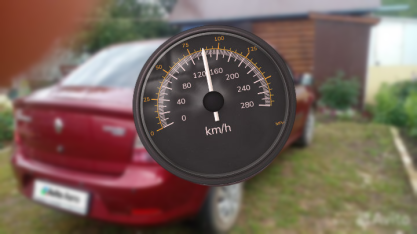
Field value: 140 km/h
